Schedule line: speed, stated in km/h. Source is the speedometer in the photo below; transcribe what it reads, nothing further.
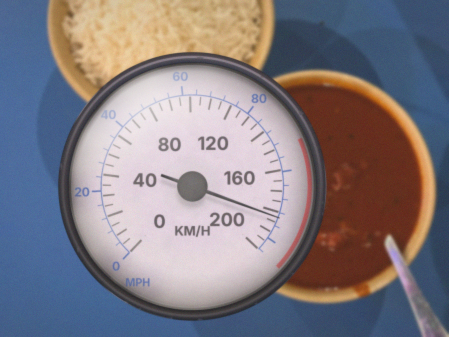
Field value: 182.5 km/h
